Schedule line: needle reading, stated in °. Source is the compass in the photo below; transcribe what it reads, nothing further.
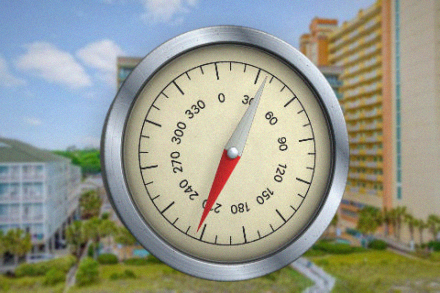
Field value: 215 °
